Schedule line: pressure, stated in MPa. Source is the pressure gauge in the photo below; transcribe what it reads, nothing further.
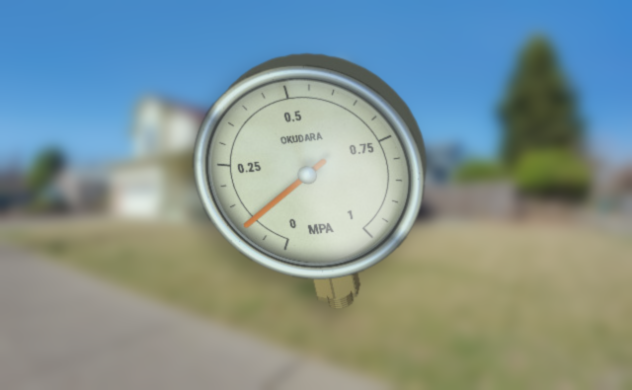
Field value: 0.1 MPa
